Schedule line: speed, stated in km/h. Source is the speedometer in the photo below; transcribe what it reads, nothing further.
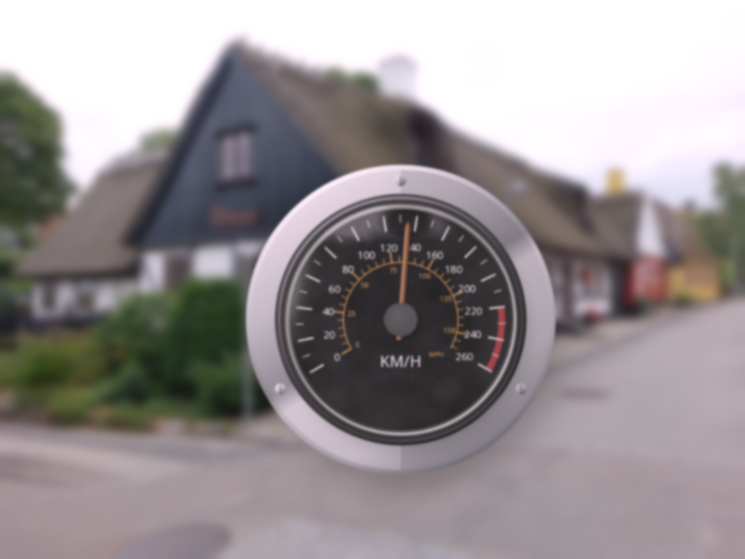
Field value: 135 km/h
